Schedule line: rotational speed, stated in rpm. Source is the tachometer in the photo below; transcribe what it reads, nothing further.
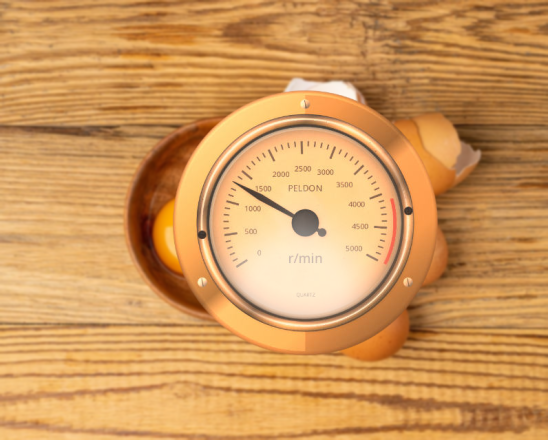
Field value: 1300 rpm
